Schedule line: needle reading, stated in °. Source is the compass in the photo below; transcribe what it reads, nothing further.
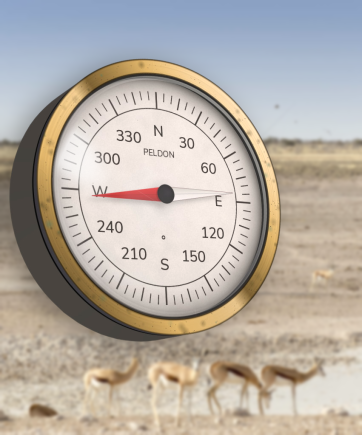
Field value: 265 °
